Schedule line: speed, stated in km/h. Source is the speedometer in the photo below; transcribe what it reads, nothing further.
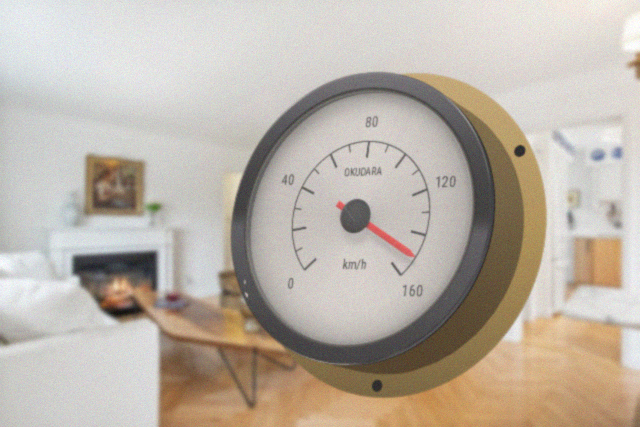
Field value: 150 km/h
